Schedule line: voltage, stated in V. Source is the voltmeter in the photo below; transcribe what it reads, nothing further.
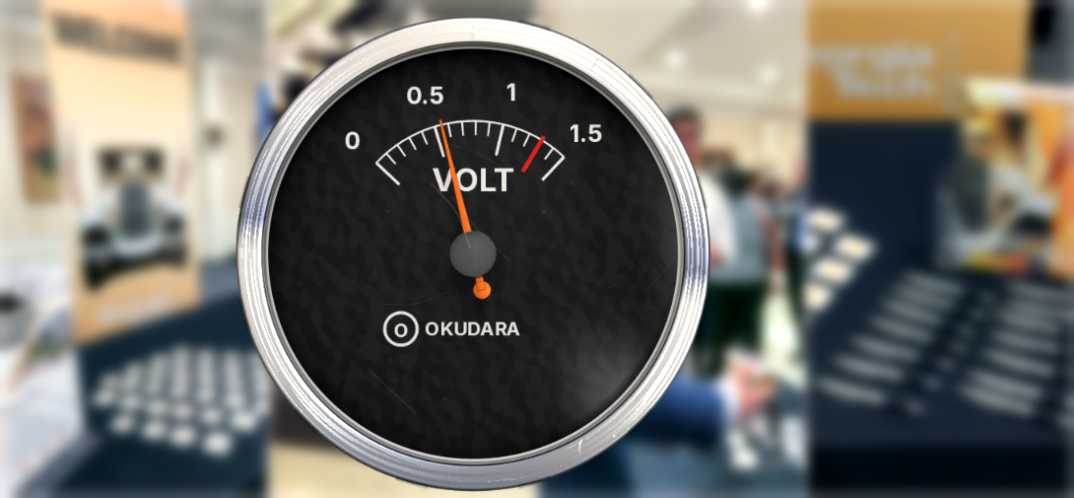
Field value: 0.55 V
